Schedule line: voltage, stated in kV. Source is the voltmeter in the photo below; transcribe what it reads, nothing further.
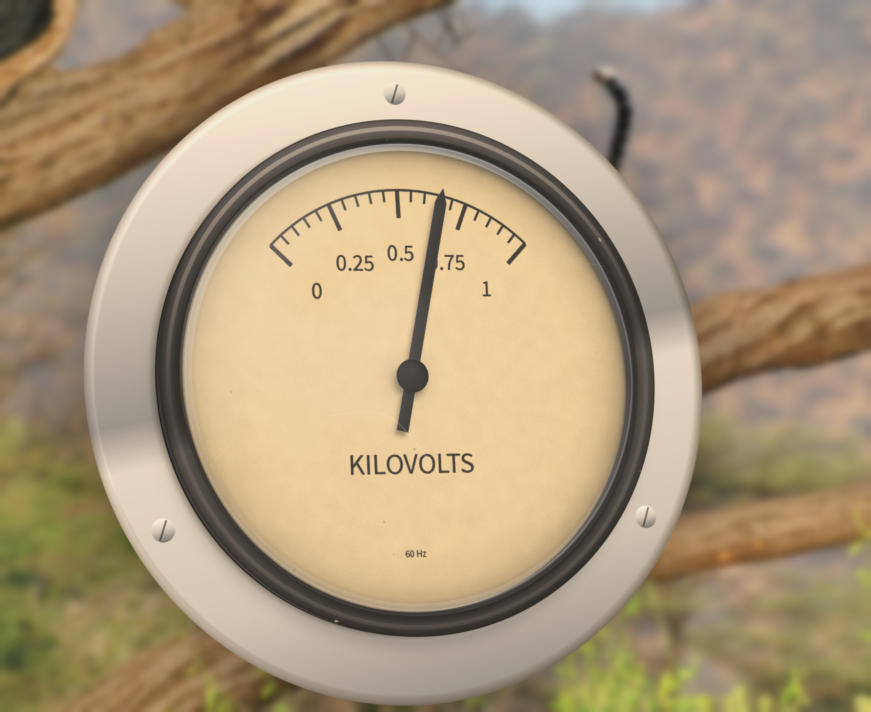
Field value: 0.65 kV
